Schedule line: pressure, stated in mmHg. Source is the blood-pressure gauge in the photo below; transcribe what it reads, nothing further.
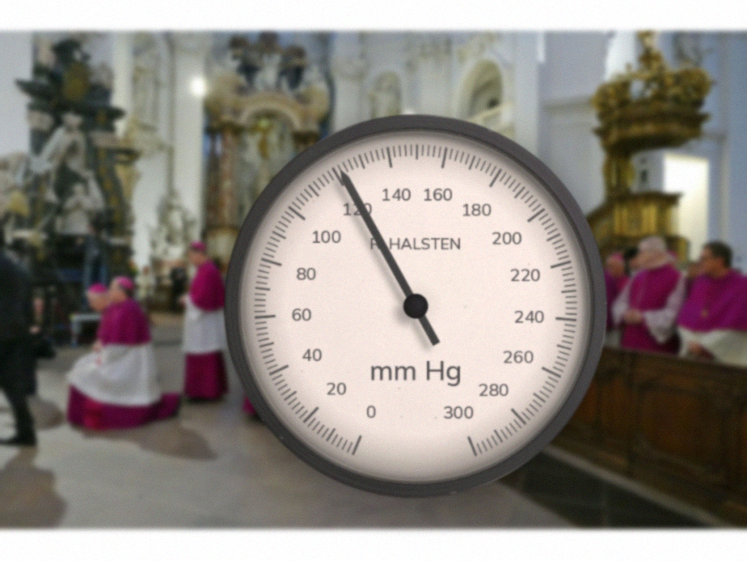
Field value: 122 mmHg
